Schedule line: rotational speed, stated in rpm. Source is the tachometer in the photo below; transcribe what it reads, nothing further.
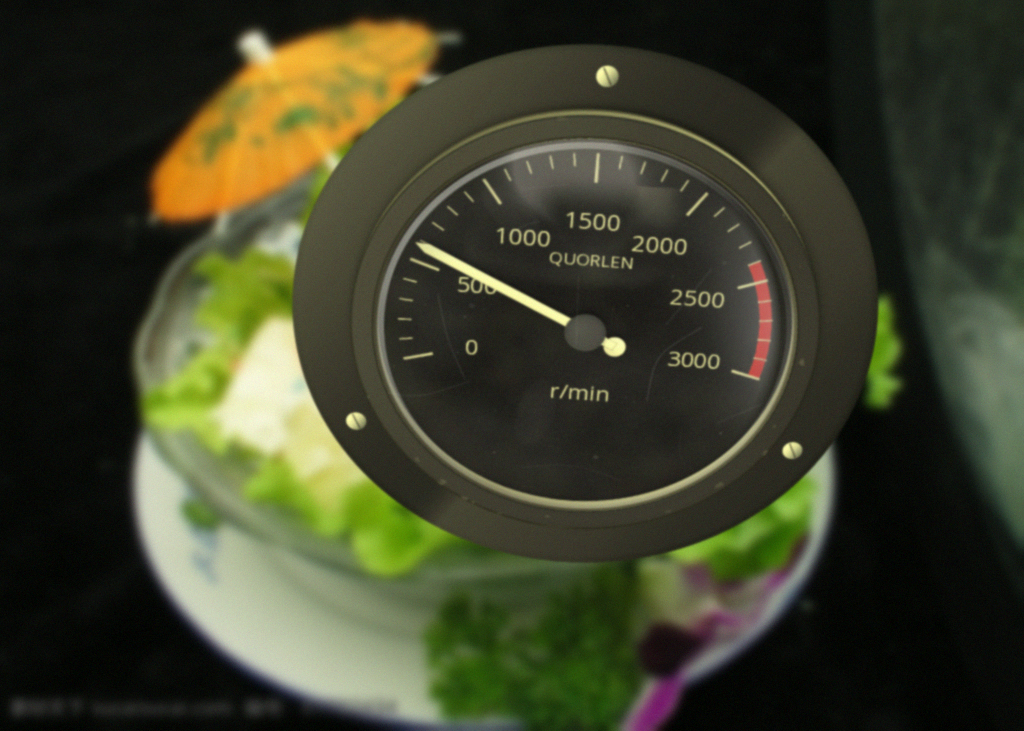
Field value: 600 rpm
